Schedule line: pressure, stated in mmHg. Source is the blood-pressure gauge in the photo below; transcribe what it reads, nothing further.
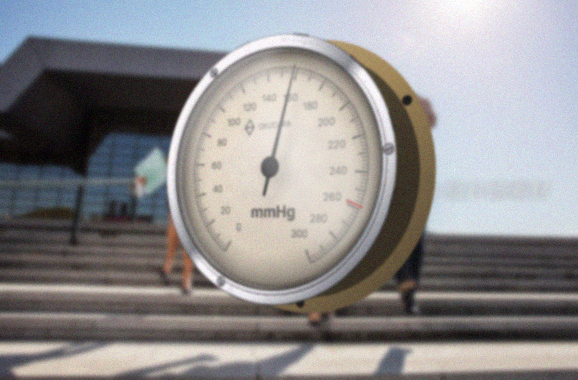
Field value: 160 mmHg
